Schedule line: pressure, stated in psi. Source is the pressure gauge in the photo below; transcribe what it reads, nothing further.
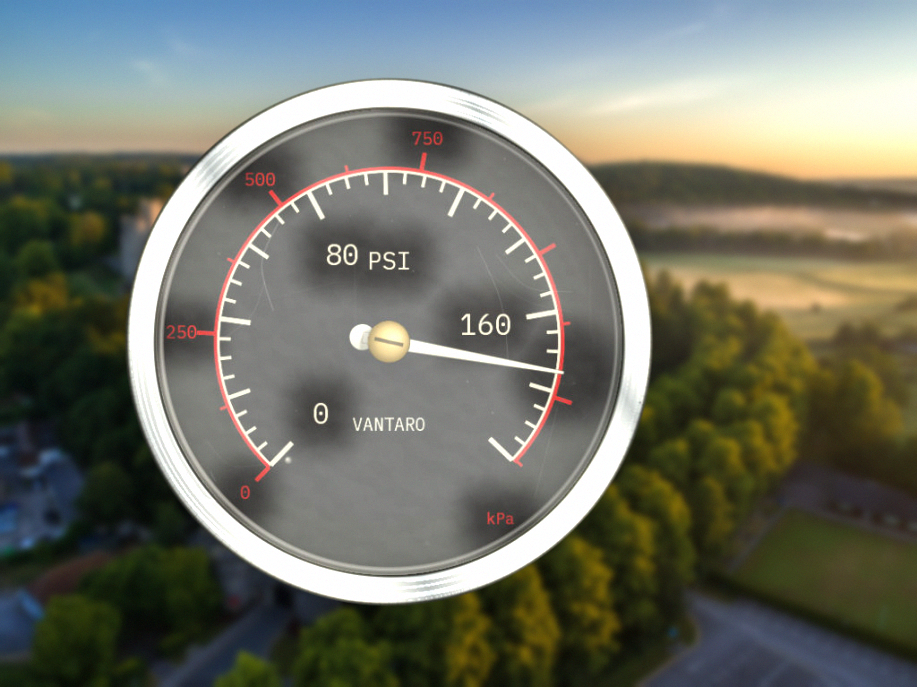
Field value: 175 psi
